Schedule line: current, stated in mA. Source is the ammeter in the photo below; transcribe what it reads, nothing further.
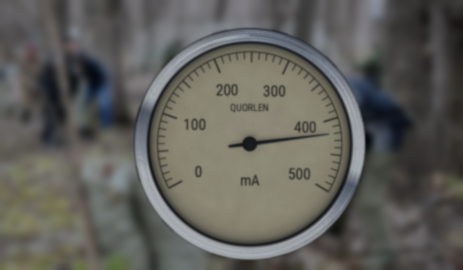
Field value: 420 mA
